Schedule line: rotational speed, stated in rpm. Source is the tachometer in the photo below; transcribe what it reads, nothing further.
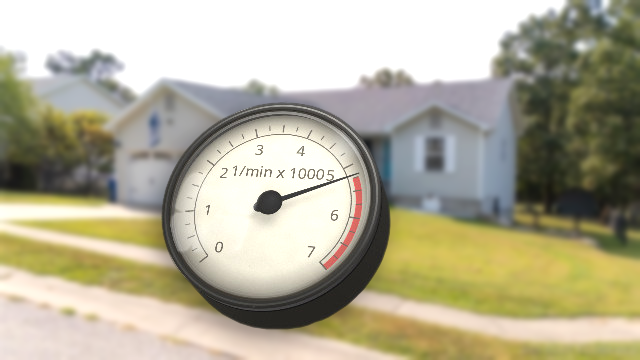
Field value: 5250 rpm
